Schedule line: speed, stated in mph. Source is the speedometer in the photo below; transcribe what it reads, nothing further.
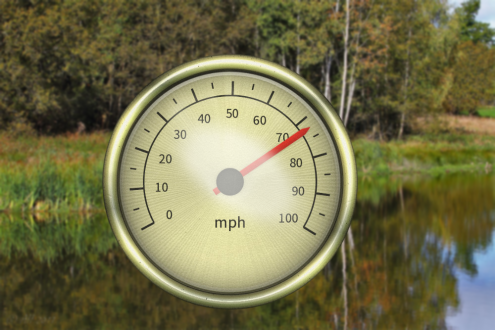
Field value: 72.5 mph
